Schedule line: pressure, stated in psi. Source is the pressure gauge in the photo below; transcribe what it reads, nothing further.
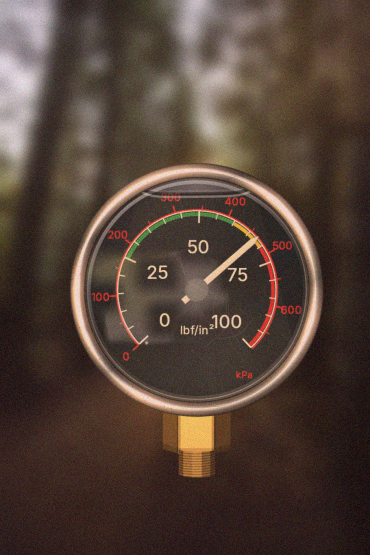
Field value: 67.5 psi
